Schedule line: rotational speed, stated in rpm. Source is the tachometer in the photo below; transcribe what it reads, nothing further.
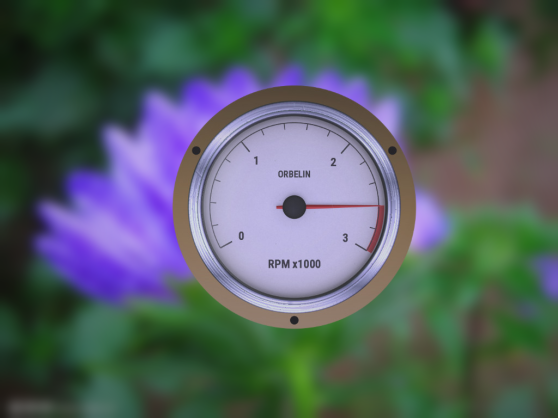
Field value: 2600 rpm
